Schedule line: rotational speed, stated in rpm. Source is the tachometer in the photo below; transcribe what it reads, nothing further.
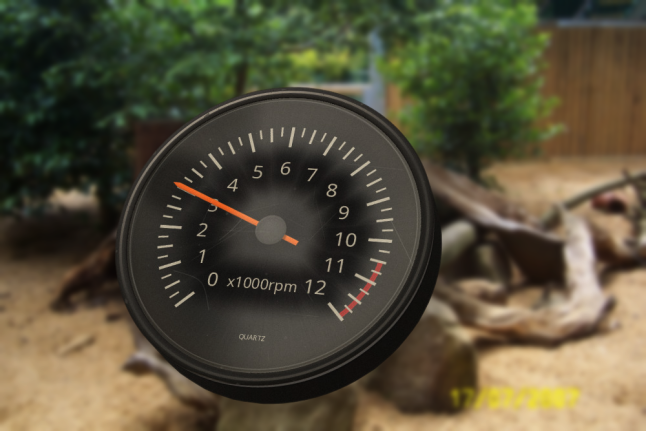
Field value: 3000 rpm
